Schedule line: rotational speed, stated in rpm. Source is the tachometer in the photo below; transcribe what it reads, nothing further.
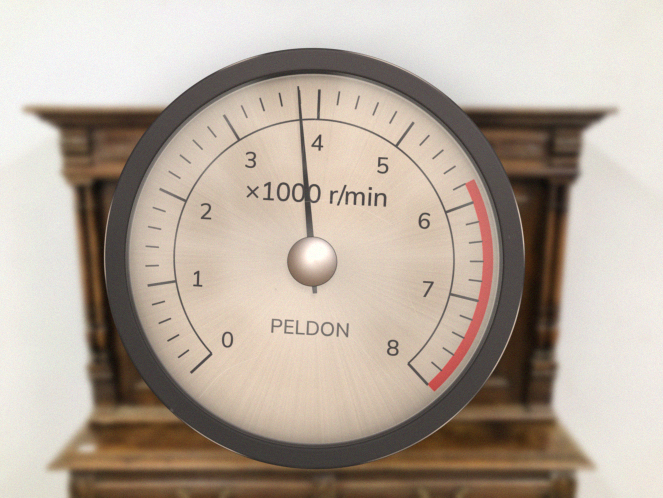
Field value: 3800 rpm
